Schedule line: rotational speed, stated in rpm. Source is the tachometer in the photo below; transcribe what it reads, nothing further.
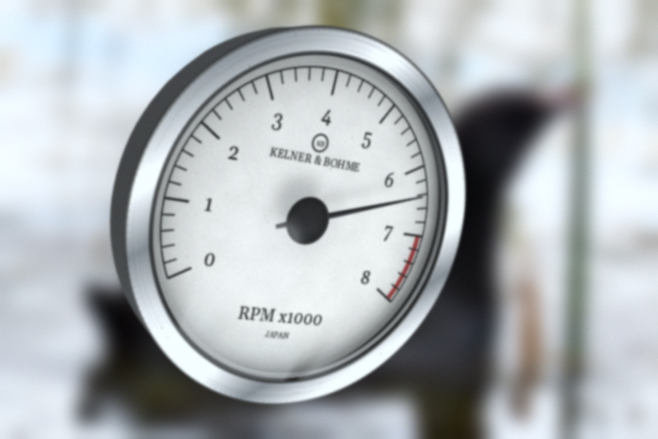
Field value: 6400 rpm
